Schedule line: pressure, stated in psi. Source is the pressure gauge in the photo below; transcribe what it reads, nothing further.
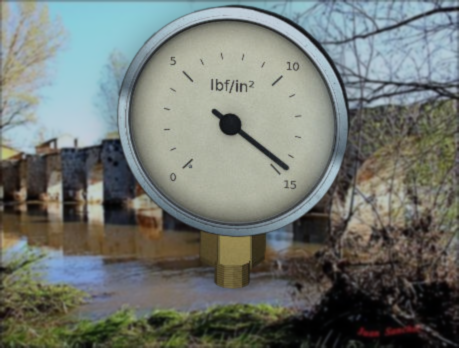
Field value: 14.5 psi
